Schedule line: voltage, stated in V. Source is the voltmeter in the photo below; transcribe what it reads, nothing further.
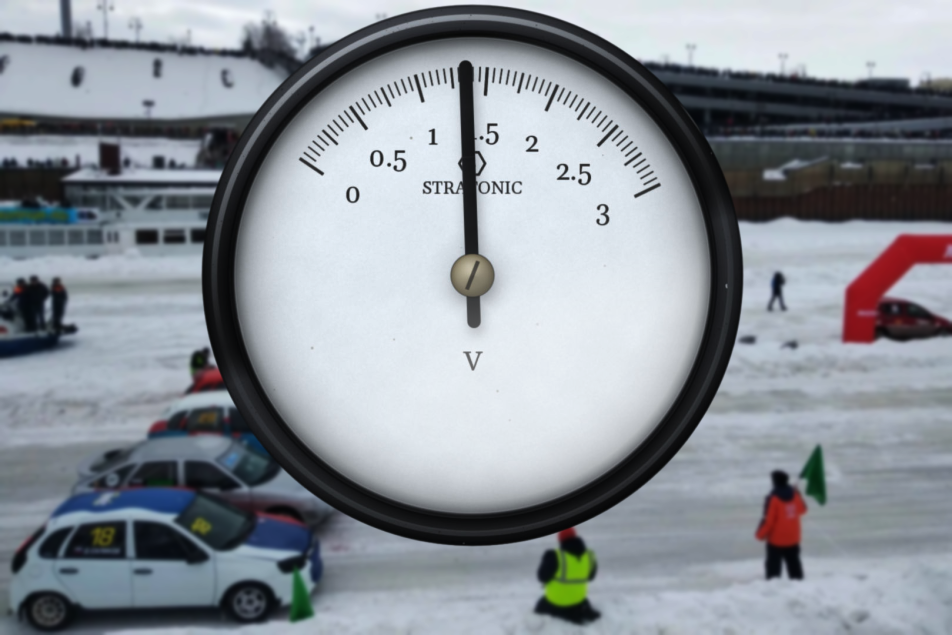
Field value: 1.35 V
